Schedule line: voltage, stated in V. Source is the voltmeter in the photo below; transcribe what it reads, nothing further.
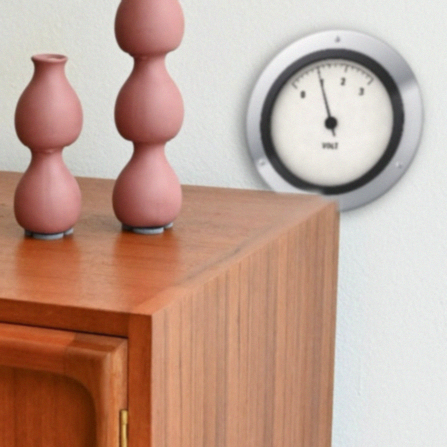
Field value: 1 V
